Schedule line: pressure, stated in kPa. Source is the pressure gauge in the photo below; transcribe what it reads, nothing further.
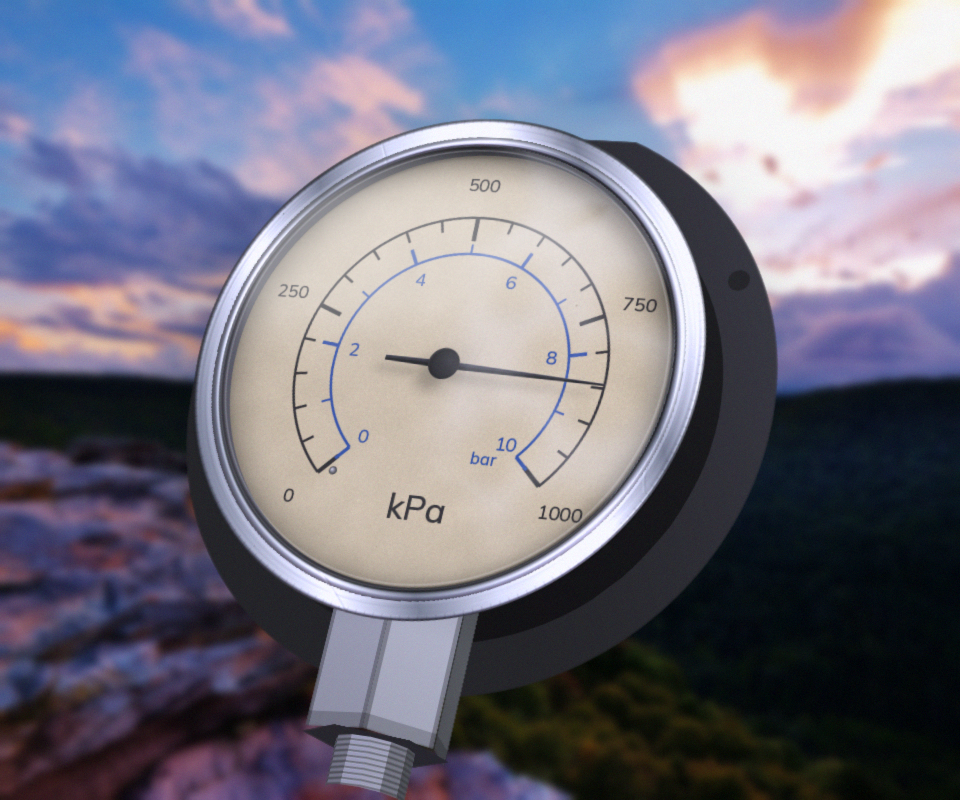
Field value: 850 kPa
